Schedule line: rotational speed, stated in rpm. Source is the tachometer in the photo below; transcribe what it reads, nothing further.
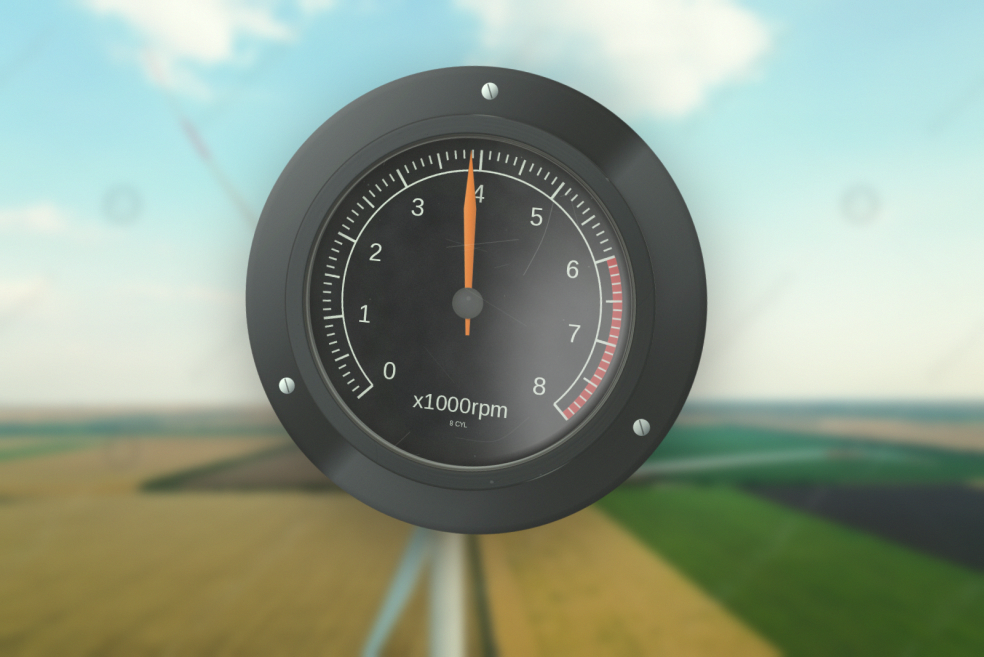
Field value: 3900 rpm
